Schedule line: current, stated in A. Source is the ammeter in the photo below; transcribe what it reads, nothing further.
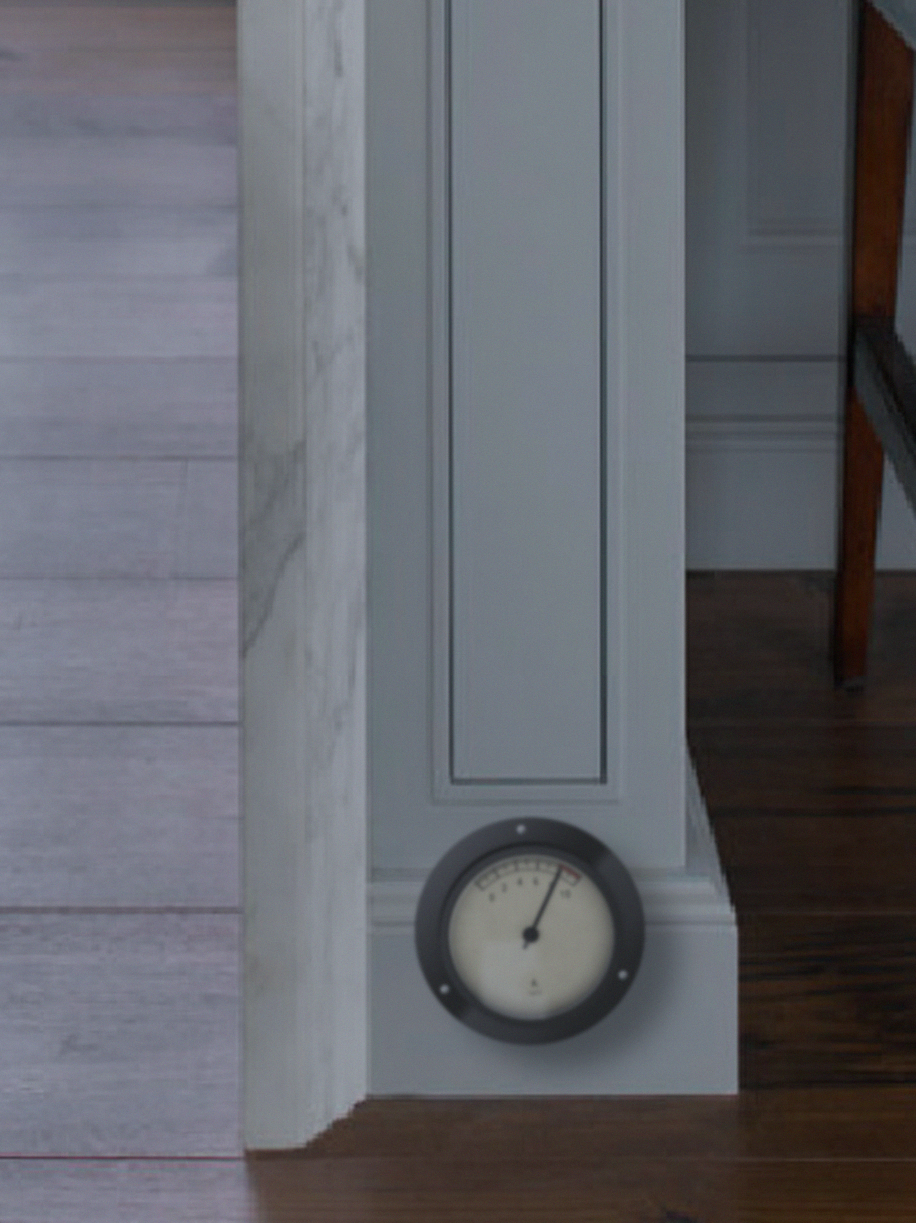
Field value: 8 A
